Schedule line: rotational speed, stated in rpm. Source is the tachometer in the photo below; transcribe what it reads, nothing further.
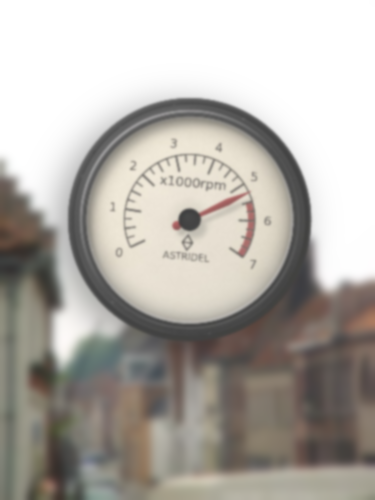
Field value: 5250 rpm
